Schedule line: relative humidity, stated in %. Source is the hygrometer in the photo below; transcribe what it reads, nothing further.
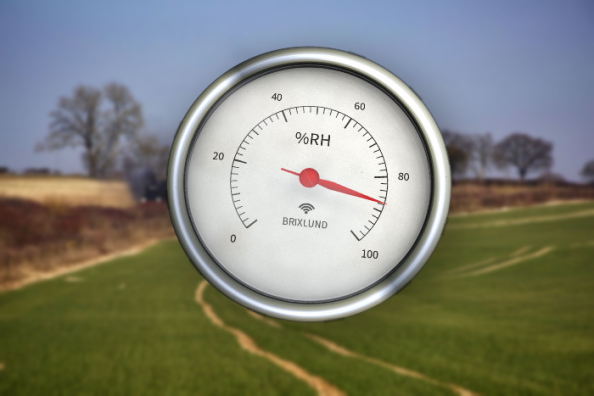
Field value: 88 %
